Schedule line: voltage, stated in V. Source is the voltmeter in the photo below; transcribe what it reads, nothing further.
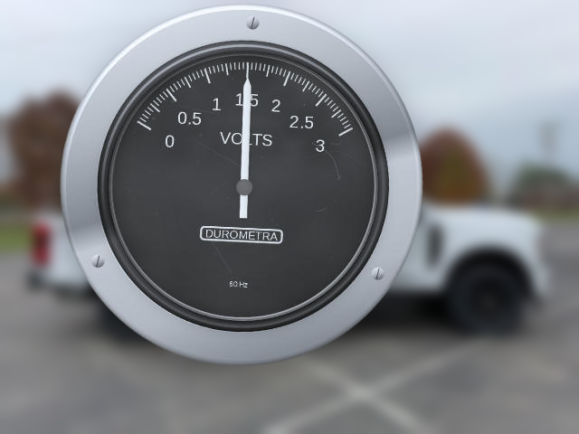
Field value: 1.5 V
